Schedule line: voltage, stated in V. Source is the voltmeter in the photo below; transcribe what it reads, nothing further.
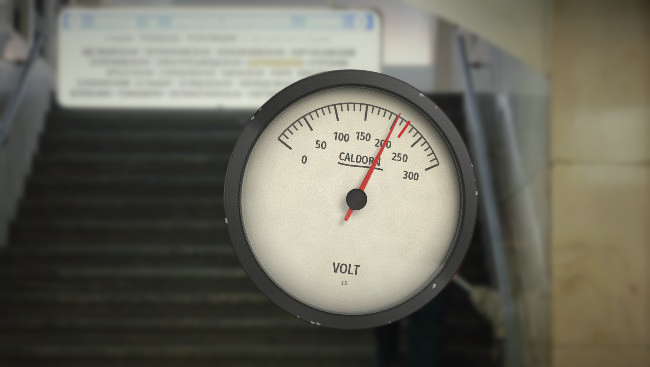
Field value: 200 V
